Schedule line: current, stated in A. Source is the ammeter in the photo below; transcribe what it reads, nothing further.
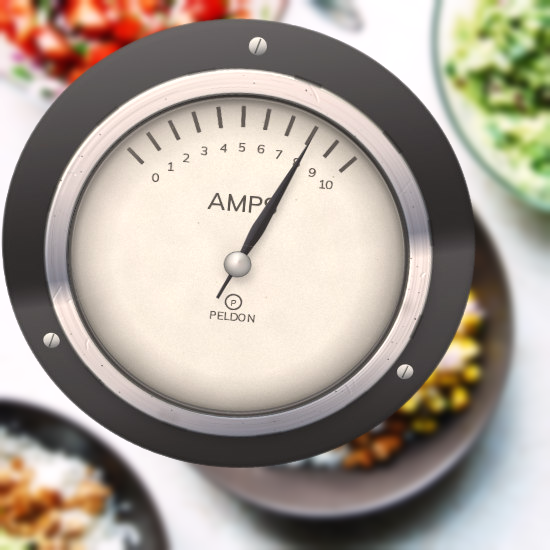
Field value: 8 A
